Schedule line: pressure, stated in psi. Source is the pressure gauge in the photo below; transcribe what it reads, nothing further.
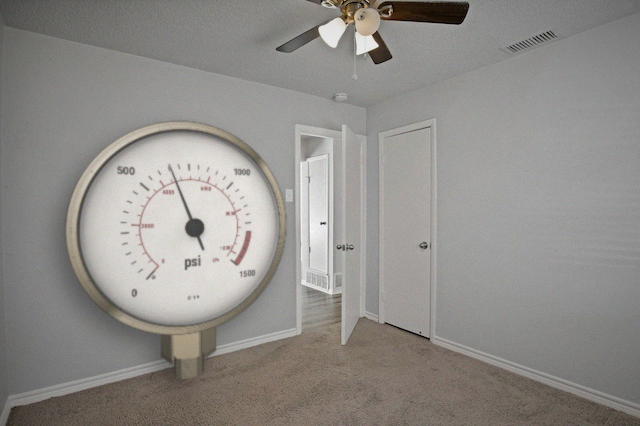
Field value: 650 psi
